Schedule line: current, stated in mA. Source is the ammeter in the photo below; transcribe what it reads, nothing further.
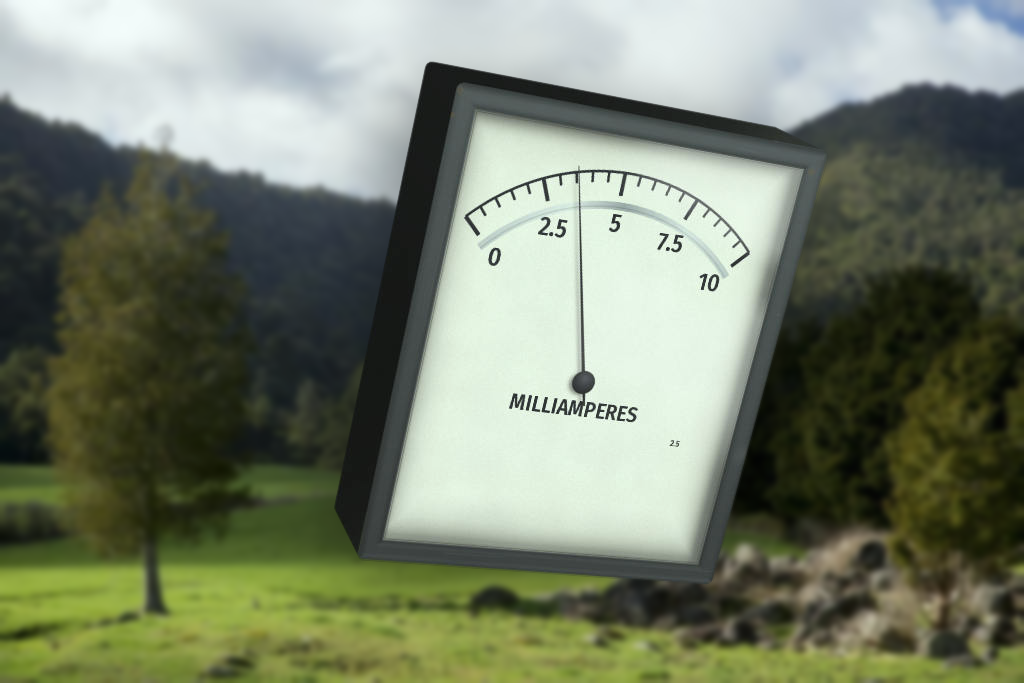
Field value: 3.5 mA
